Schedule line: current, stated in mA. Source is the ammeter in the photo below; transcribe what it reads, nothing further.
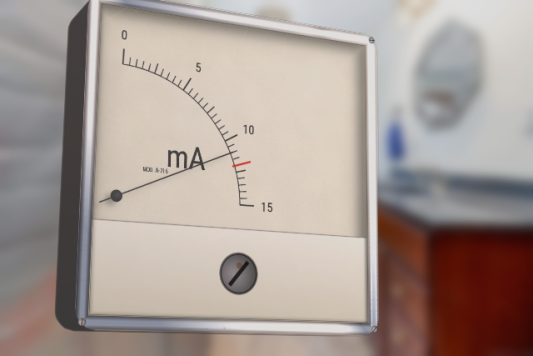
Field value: 11 mA
